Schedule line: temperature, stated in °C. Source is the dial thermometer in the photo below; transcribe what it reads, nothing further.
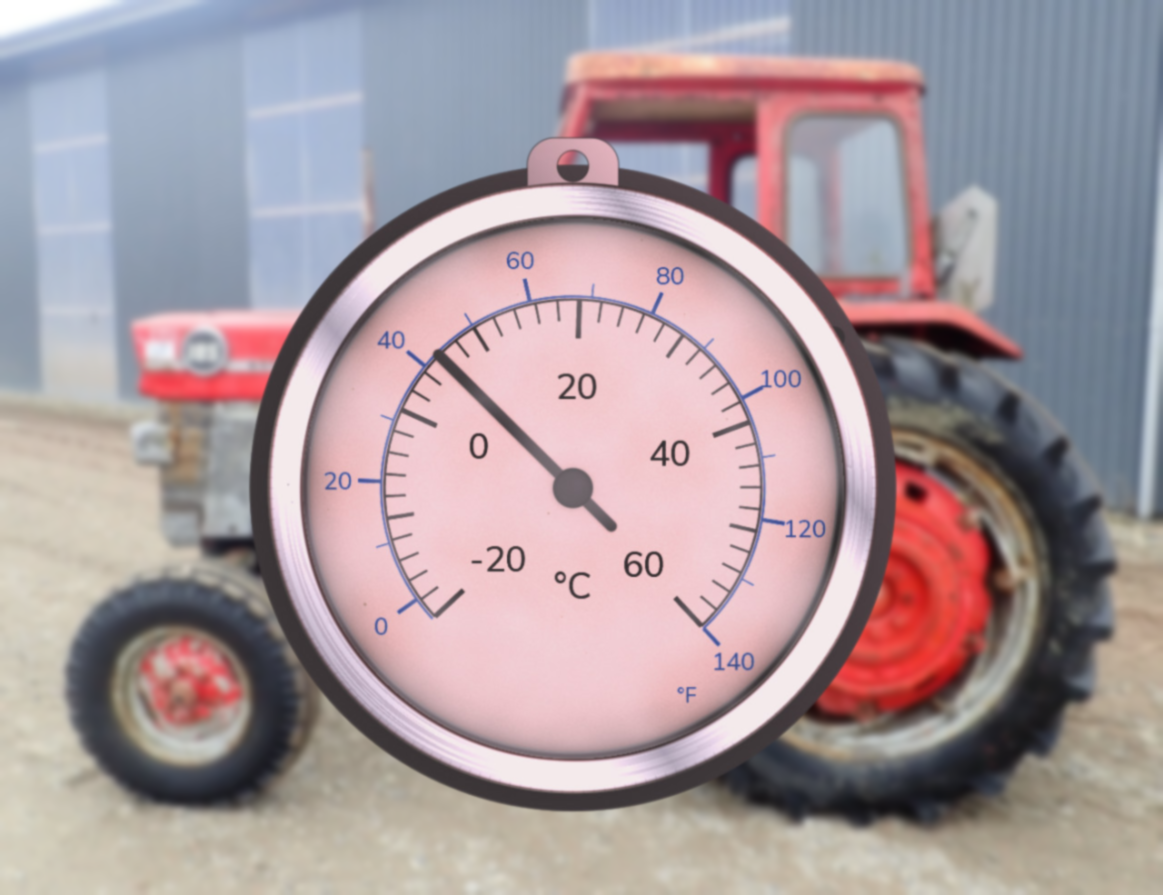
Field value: 6 °C
